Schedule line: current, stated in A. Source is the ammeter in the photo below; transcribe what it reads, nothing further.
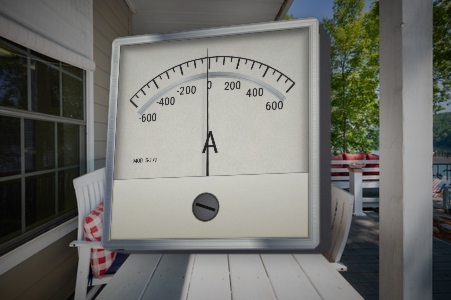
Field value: 0 A
